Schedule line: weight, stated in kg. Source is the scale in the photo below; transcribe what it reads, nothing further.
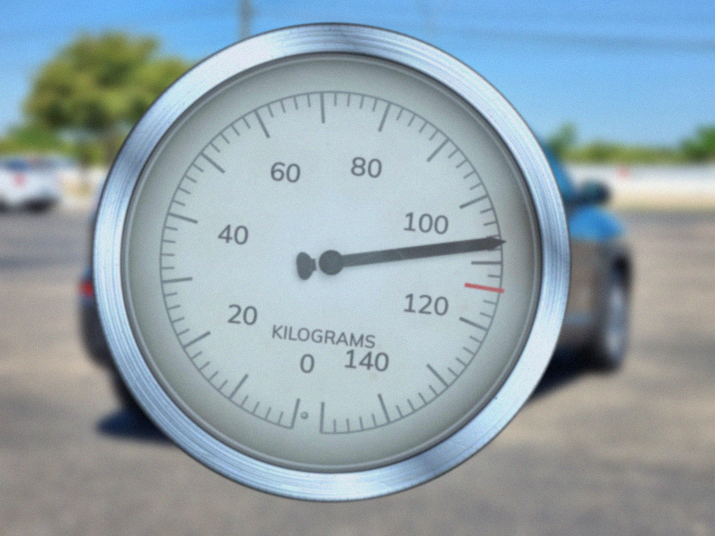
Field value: 107 kg
